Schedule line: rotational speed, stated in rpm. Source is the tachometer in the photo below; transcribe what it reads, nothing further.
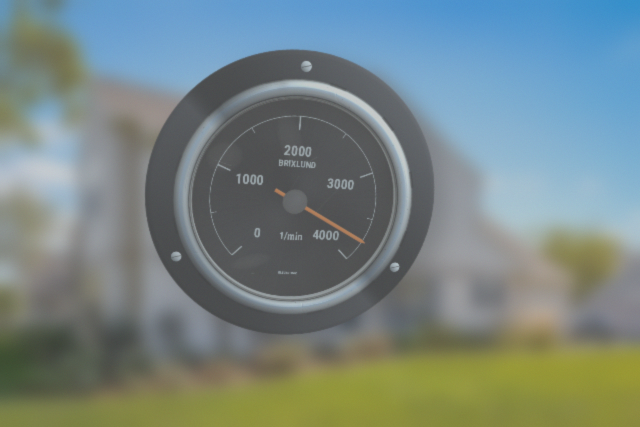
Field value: 3750 rpm
